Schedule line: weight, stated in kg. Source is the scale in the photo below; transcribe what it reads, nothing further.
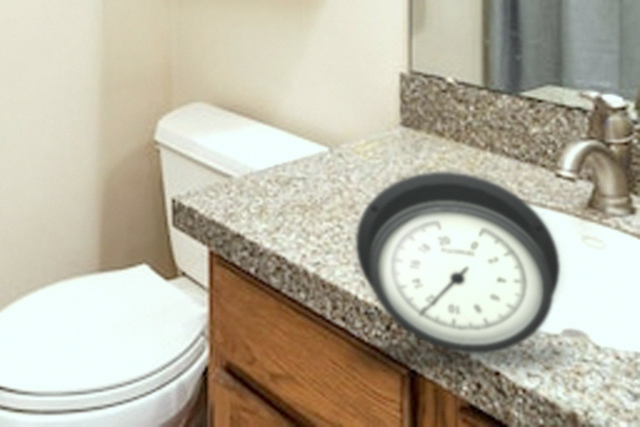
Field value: 12 kg
